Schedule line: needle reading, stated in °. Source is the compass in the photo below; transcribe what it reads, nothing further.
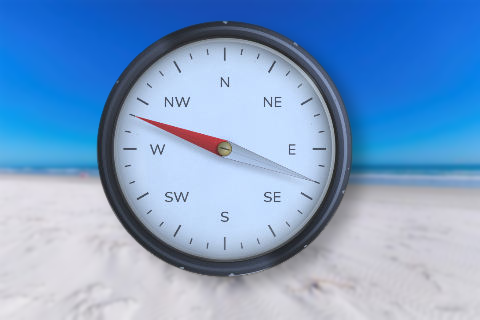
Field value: 290 °
